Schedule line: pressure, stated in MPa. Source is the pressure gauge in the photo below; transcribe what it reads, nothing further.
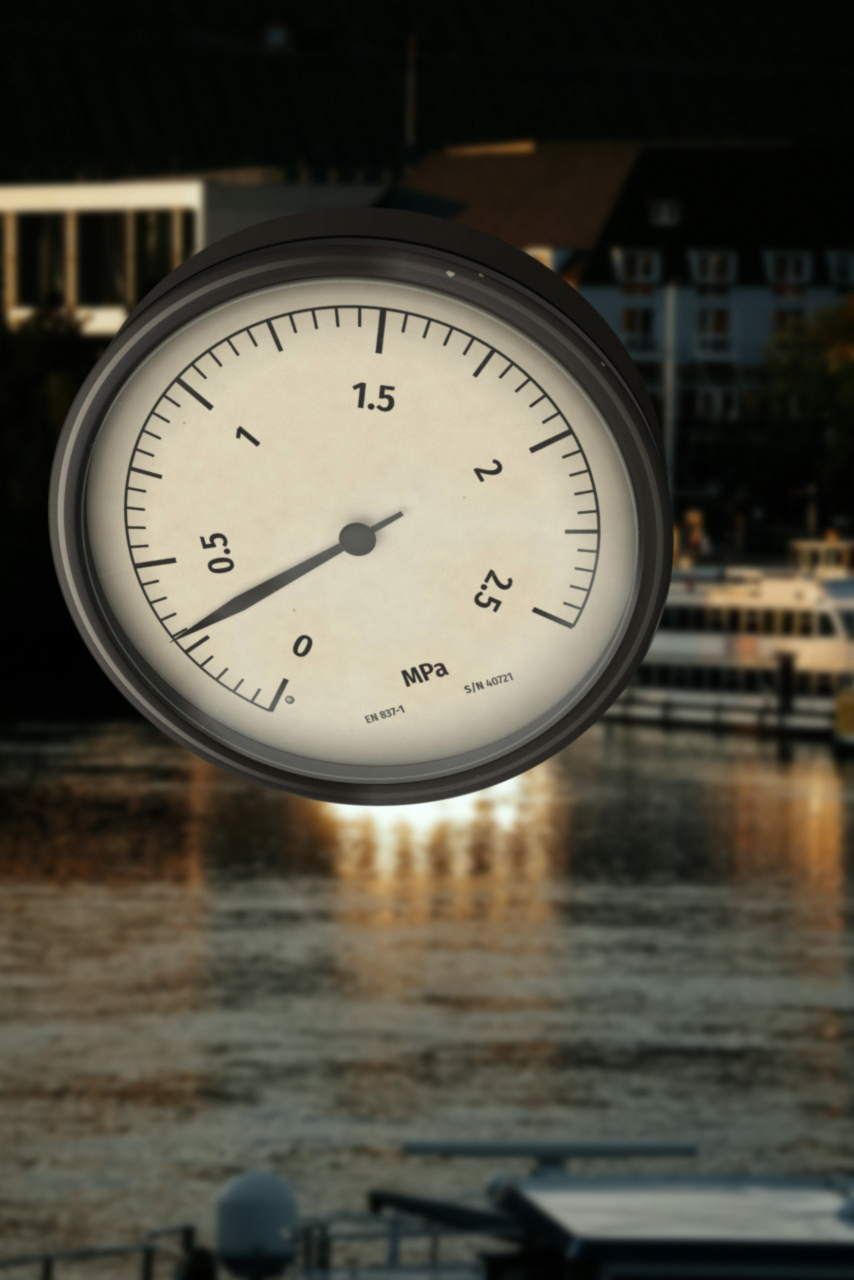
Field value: 0.3 MPa
